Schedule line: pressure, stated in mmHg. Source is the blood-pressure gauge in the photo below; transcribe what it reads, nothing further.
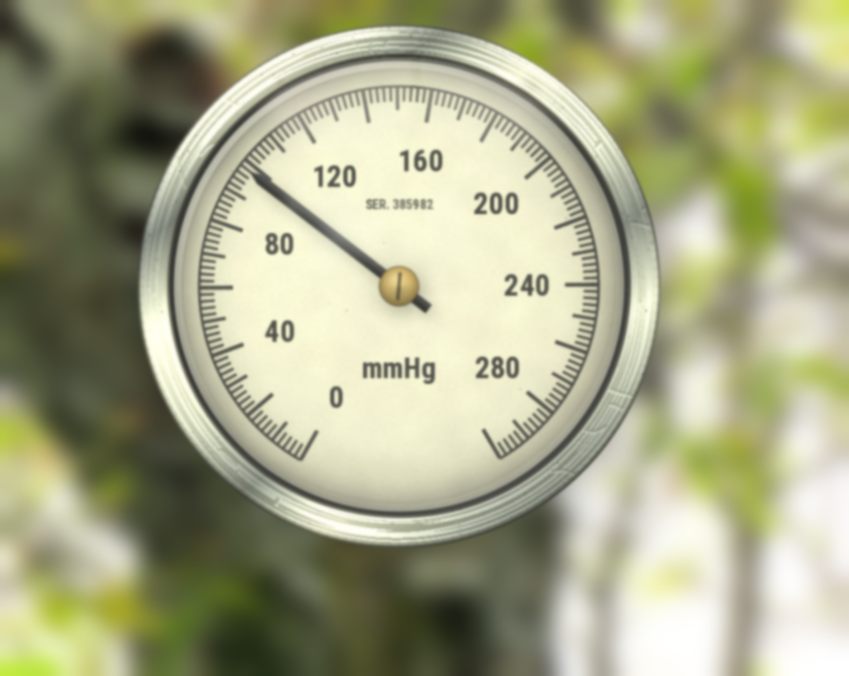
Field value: 98 mmHg
